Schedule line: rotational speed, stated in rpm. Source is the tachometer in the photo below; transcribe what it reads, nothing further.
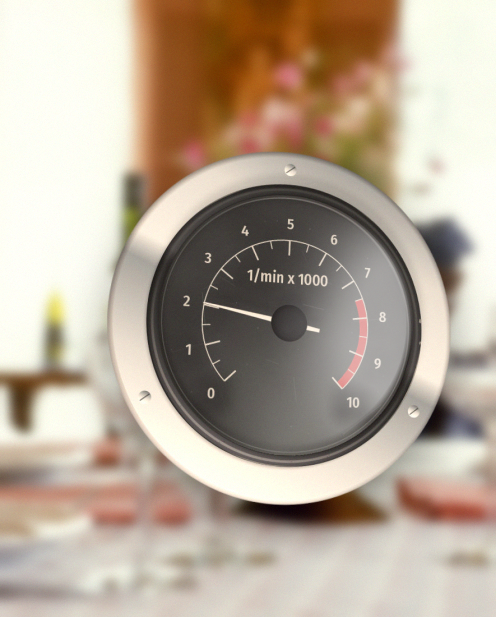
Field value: 2000 rpm
